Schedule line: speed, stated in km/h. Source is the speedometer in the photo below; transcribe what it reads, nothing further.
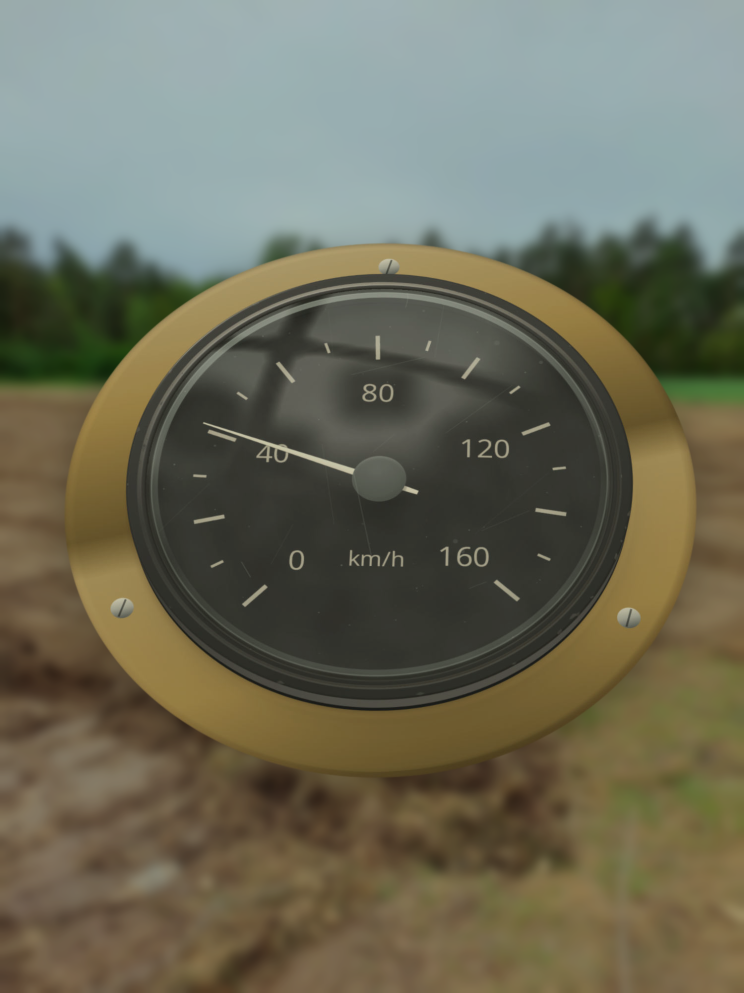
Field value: 40 km/h
